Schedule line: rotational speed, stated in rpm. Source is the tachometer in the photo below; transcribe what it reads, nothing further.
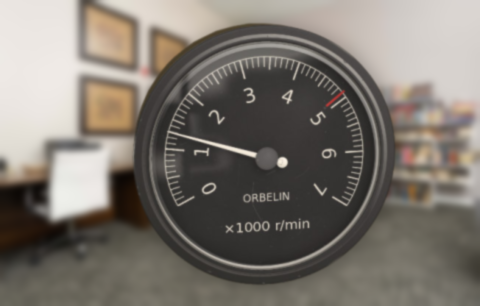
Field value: 1300 rpm
